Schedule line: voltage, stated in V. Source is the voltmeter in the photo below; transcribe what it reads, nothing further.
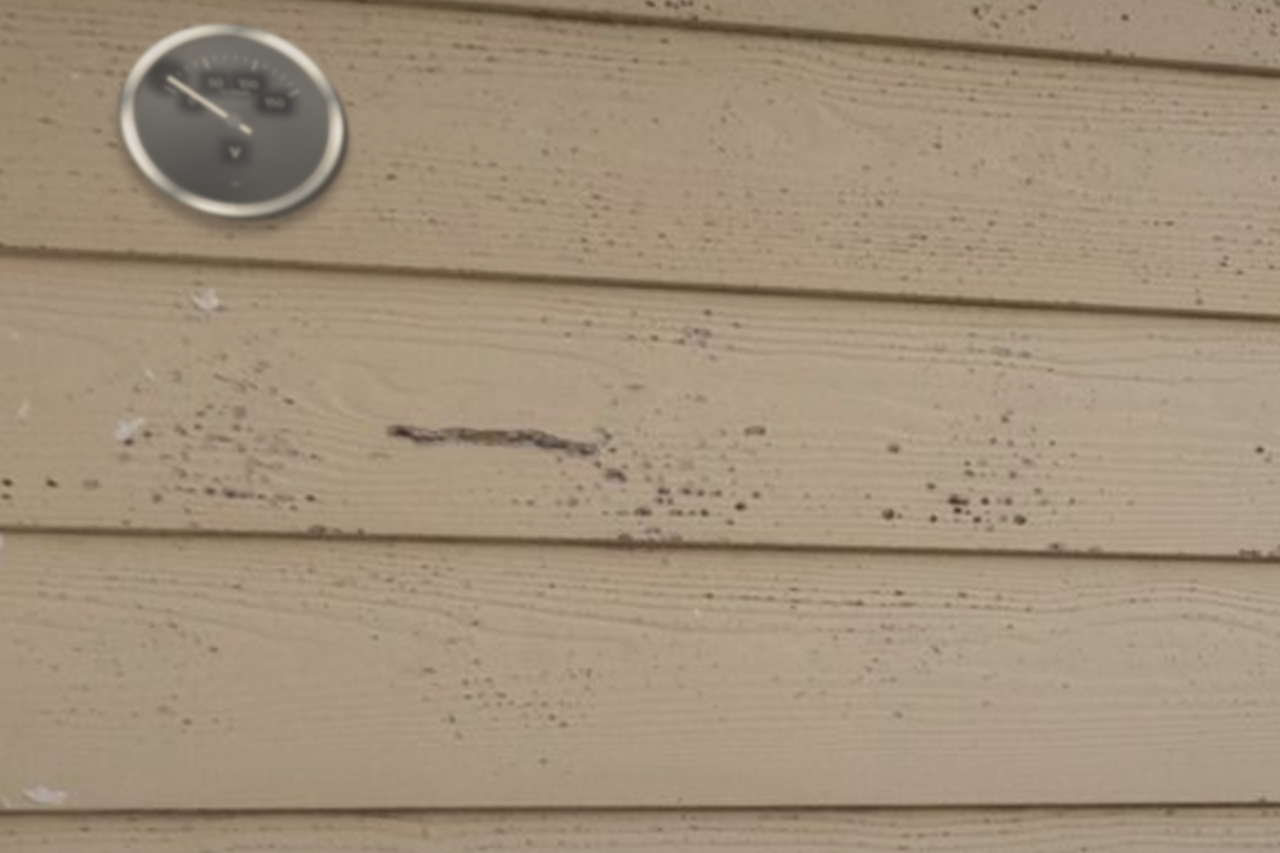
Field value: 10 V
